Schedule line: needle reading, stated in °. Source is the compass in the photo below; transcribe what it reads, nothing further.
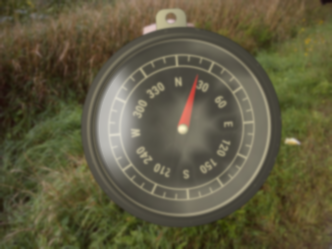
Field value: 20 °
